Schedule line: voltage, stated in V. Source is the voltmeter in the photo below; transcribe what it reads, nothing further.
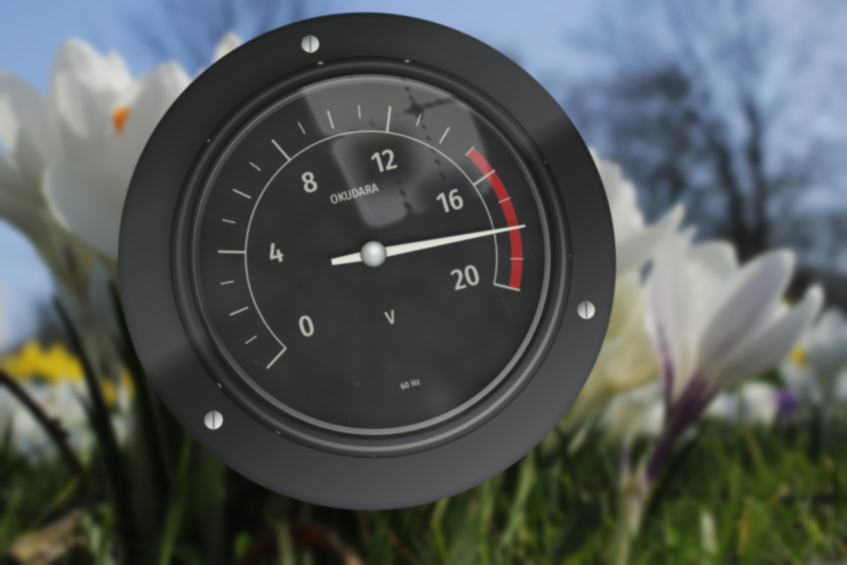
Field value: 18 V
